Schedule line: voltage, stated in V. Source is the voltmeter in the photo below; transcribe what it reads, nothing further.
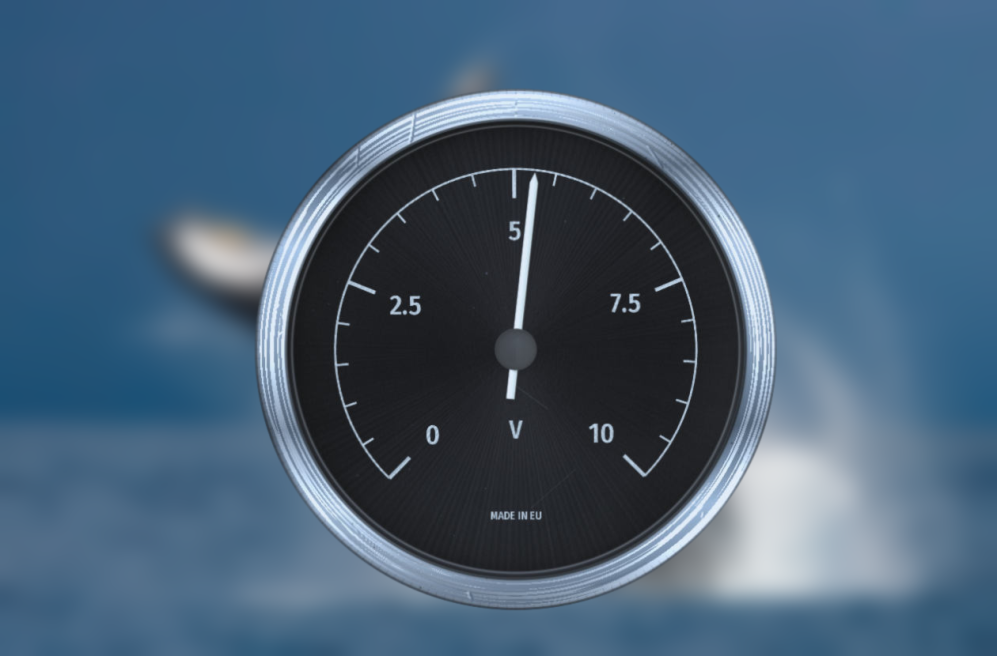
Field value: 5.25 V
